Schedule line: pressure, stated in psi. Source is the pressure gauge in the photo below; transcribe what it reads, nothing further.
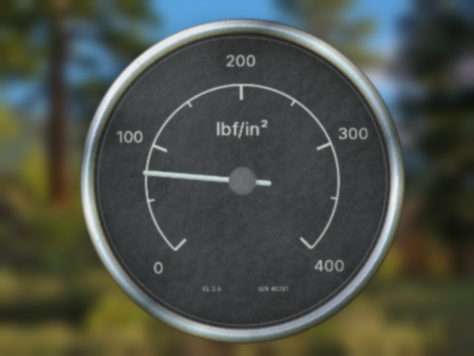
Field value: 75 psi
